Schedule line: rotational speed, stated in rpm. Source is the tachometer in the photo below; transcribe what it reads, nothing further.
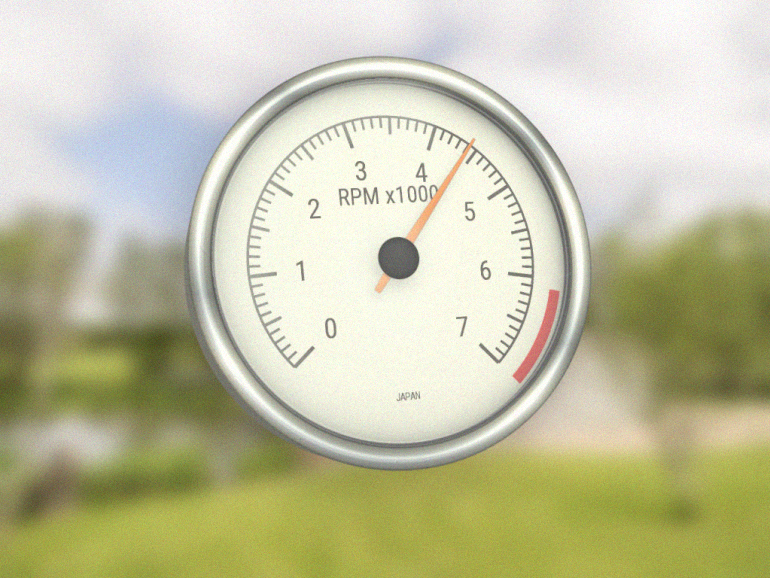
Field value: 4400 rpm
